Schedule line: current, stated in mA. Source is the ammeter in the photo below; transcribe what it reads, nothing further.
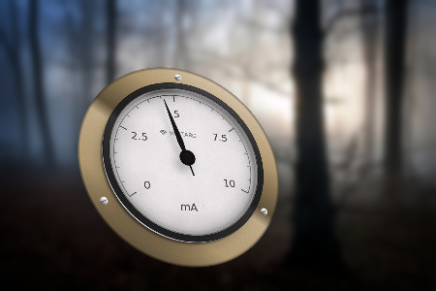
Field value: 4.5 mA
